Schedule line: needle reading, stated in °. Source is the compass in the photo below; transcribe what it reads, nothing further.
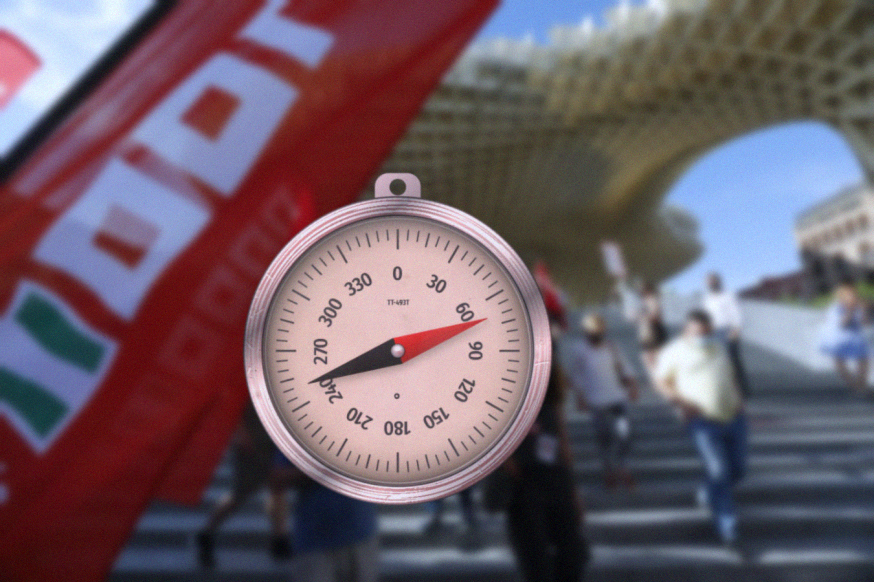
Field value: 70 °
